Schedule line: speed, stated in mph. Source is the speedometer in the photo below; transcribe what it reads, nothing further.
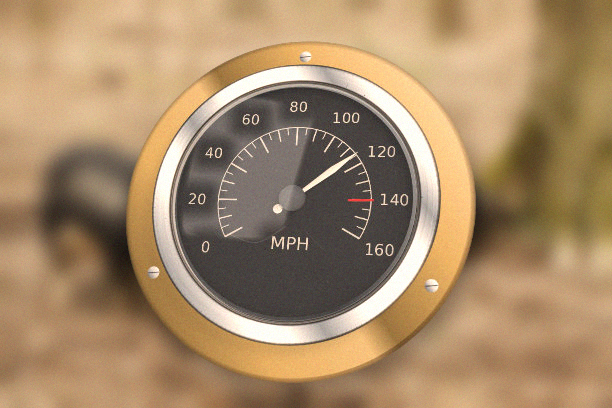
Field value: 115 mph
